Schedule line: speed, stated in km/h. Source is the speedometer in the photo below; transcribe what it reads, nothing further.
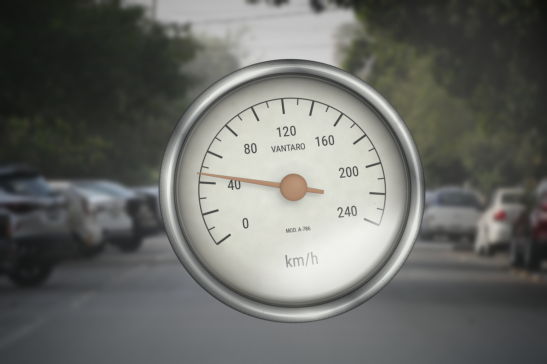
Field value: 45 km/h
